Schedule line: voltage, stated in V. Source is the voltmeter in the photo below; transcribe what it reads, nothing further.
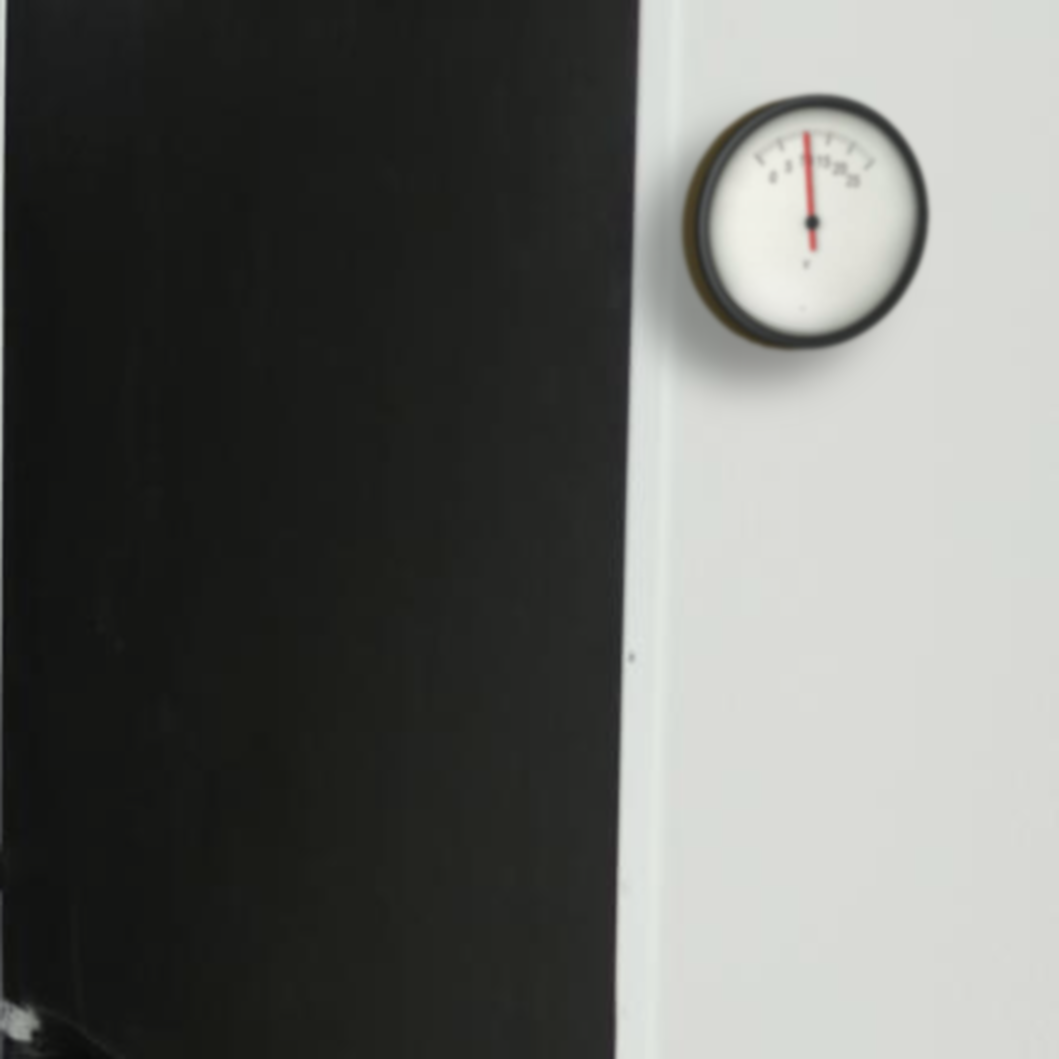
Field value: 10 V
